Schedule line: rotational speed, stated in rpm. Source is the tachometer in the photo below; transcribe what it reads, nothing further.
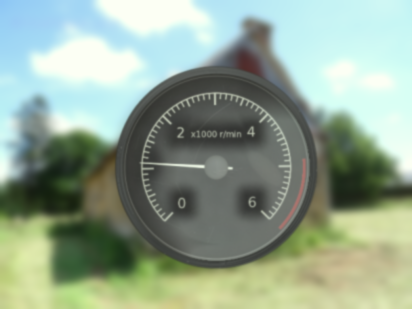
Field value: 1100 rpm
